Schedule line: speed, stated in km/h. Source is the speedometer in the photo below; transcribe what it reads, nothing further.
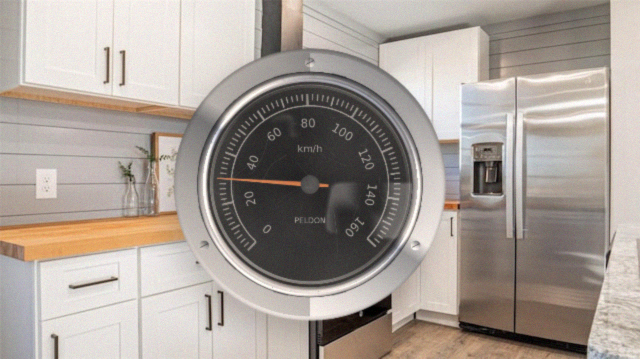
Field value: 30 km/h
